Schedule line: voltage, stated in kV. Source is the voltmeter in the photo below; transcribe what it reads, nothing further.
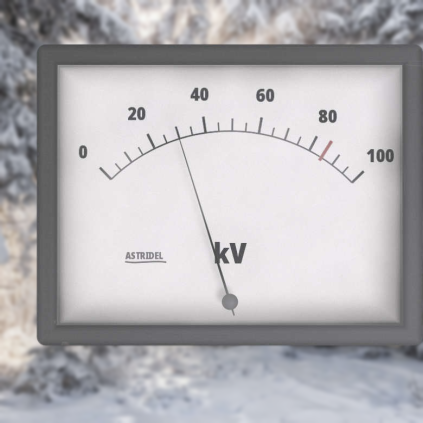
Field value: 30 kV
